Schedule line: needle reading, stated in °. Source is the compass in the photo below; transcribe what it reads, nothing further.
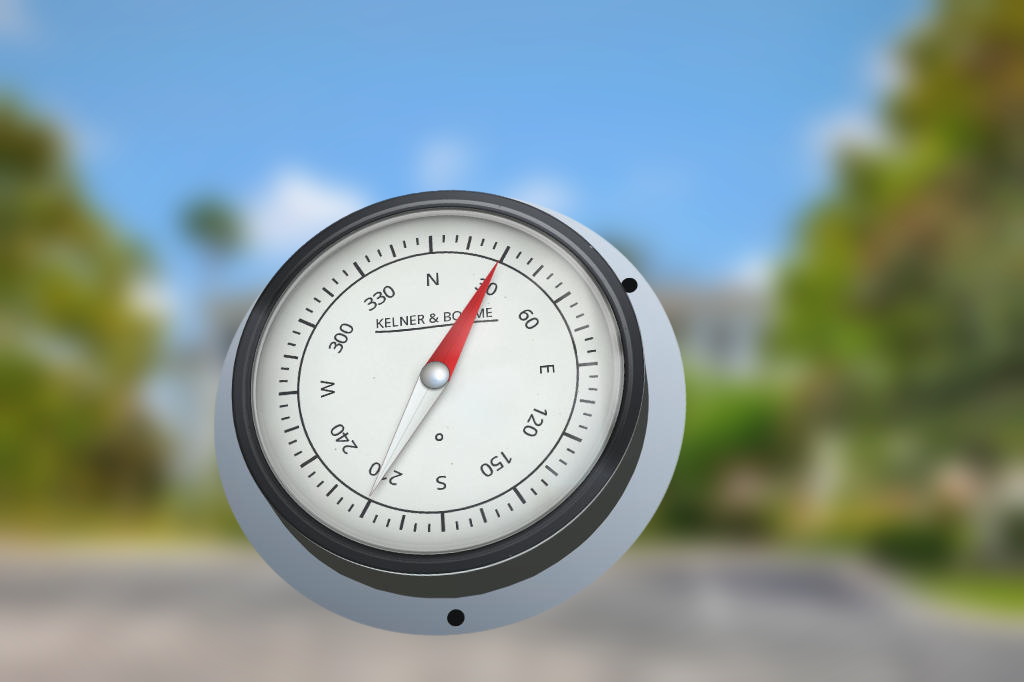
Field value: 30 °
